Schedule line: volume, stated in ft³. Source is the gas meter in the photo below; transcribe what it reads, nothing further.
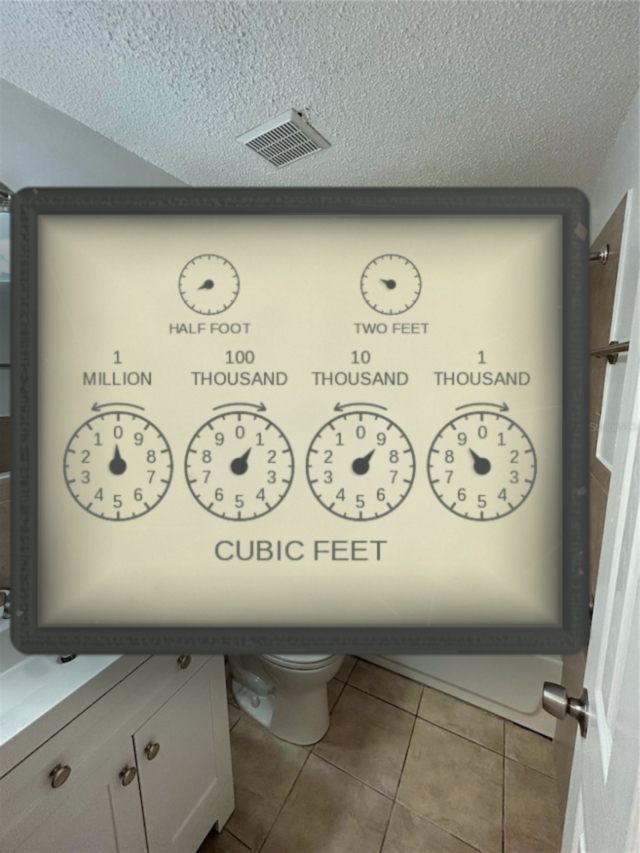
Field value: 8900 ft³
